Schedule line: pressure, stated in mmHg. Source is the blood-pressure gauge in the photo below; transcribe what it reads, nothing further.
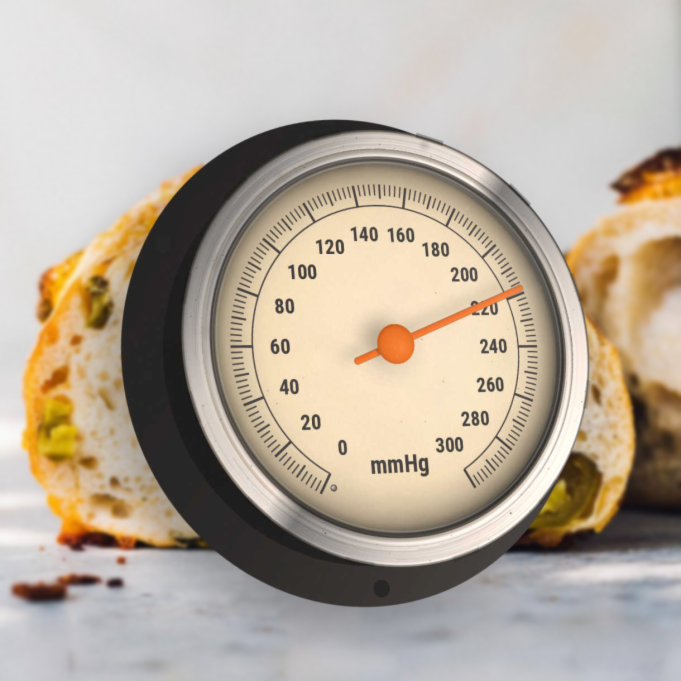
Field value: 218 mmHg
